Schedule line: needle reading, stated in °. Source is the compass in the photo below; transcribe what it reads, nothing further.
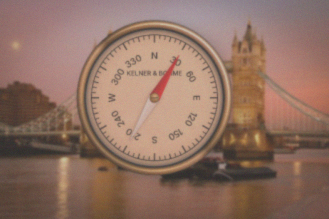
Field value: 30 °
